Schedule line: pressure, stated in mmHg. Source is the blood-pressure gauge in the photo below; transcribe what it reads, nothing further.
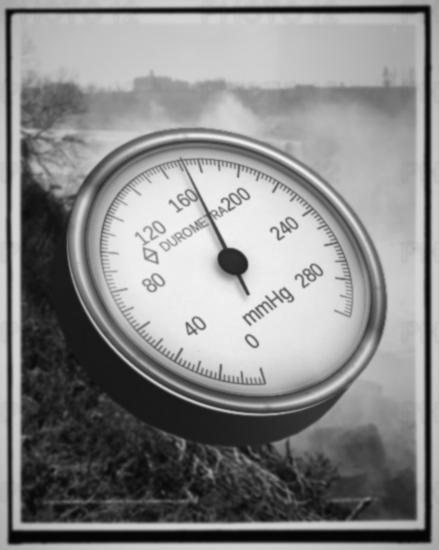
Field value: 170 mmHg
